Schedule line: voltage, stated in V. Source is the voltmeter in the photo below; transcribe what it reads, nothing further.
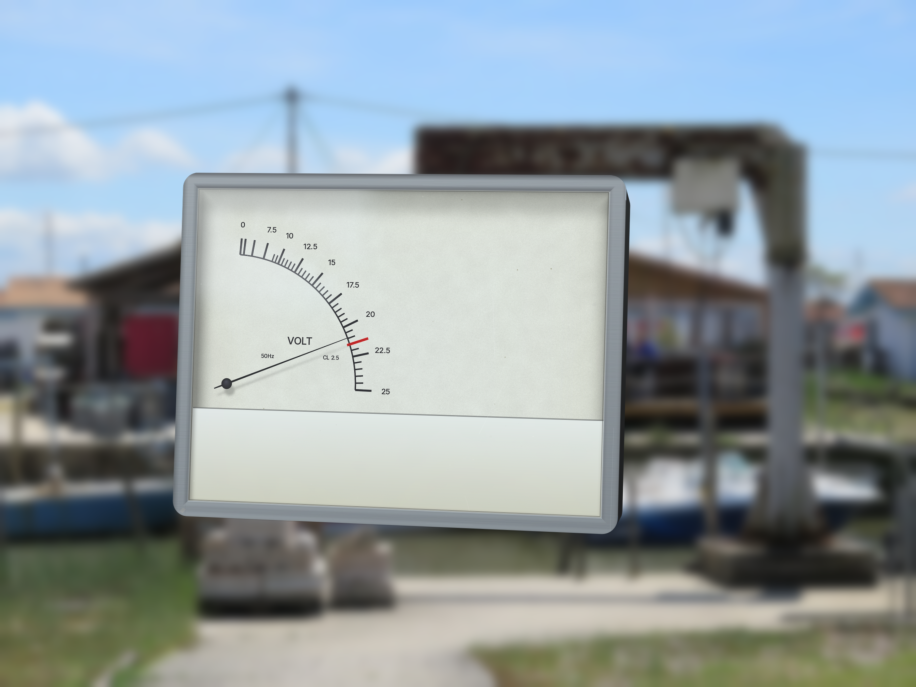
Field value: 21 V
